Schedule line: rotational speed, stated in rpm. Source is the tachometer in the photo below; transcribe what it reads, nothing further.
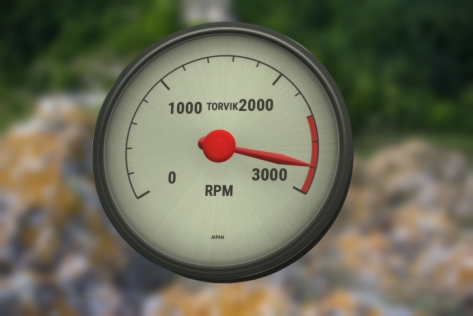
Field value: 2800 rpm
